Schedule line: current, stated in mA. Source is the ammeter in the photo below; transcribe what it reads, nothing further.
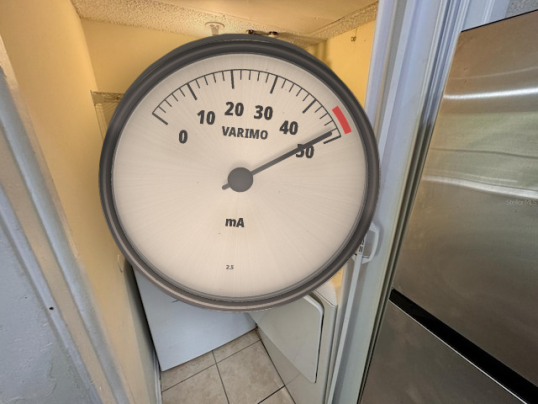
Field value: 48 mA
